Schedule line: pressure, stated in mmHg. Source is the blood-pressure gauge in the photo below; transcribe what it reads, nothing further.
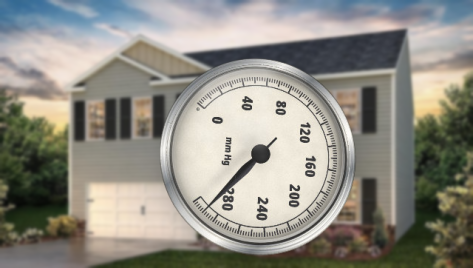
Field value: 290 mmHg
